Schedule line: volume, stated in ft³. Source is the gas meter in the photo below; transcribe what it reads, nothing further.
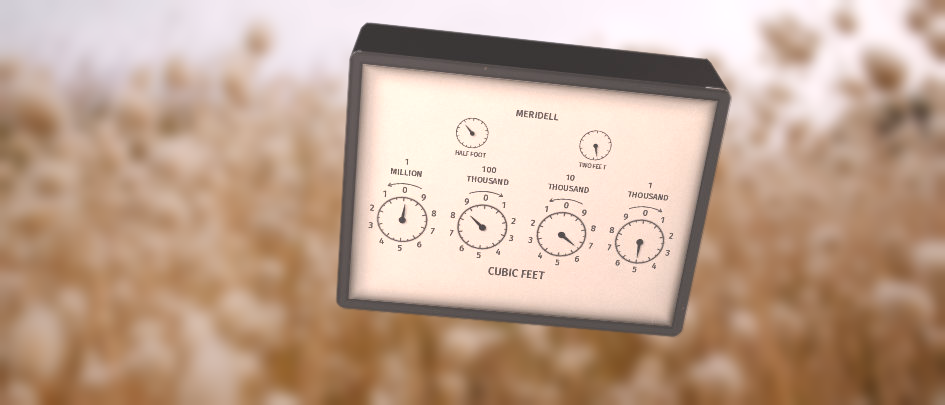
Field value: 986500 ft³
